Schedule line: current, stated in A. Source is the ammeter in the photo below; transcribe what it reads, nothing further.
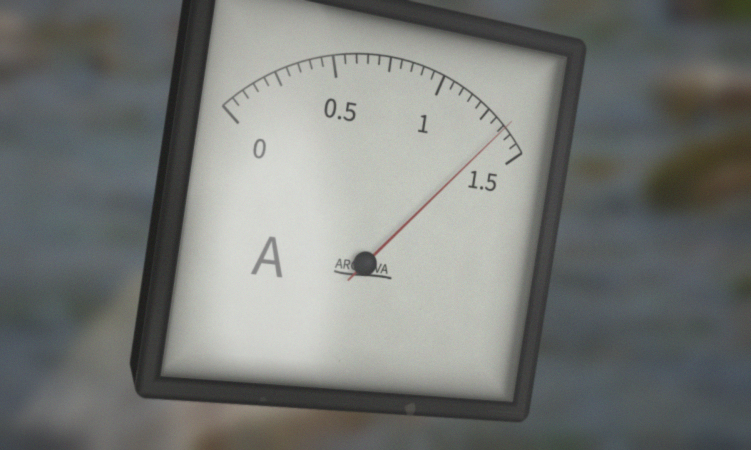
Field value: 1.35 A
